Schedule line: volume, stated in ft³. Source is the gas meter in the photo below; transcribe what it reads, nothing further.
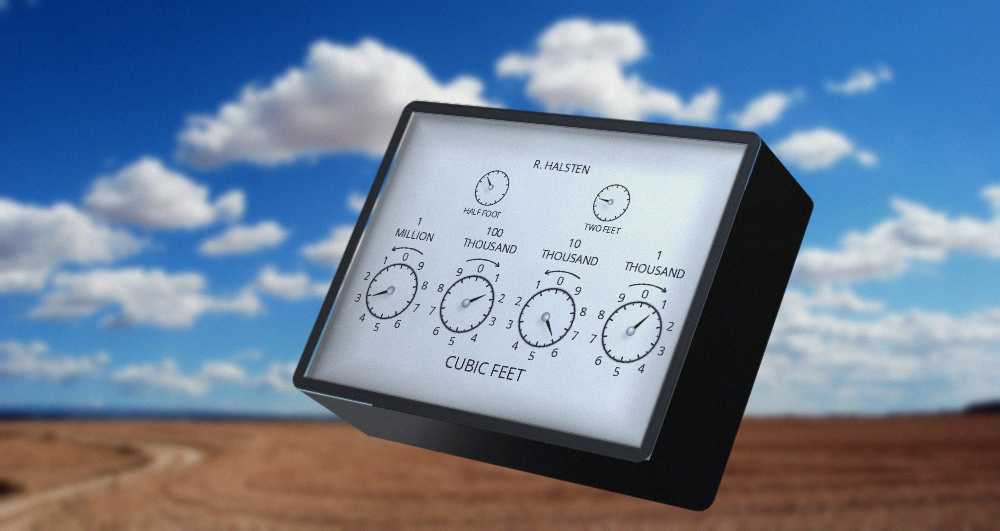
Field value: 316100 ft³
